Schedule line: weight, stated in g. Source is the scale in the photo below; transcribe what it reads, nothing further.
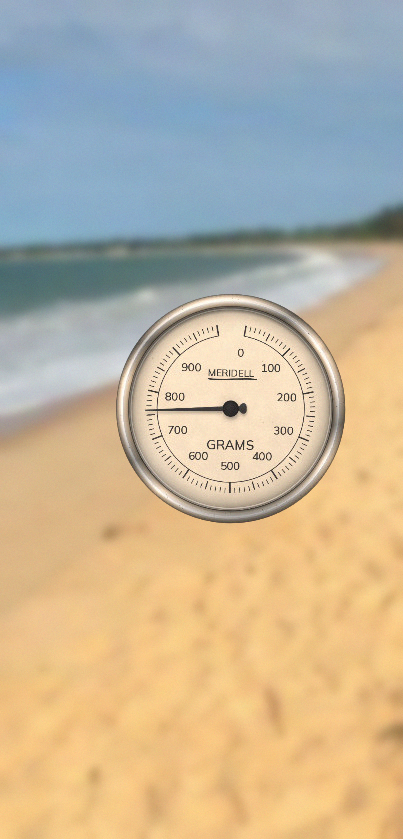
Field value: 760 g
